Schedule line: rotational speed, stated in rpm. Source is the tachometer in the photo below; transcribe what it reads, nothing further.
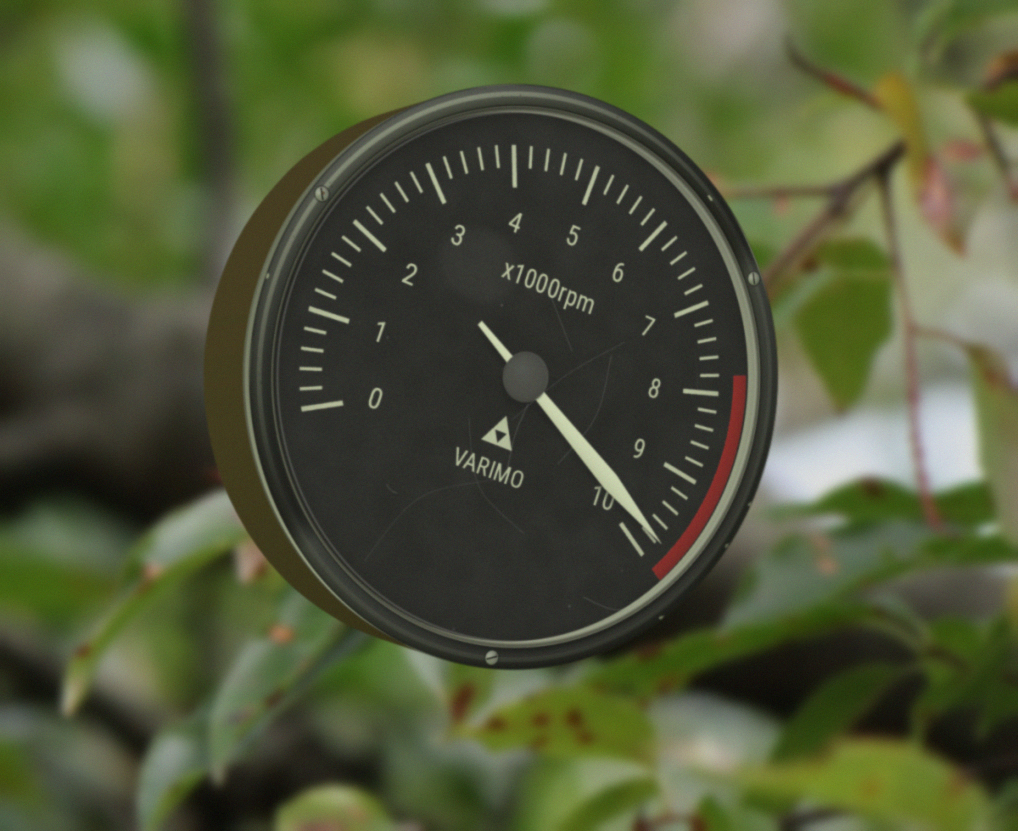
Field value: 9800 rpm
